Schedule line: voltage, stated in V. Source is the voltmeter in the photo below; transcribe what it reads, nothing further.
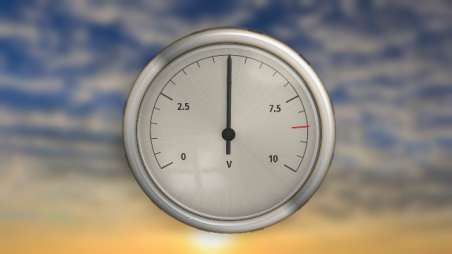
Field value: 5 V
